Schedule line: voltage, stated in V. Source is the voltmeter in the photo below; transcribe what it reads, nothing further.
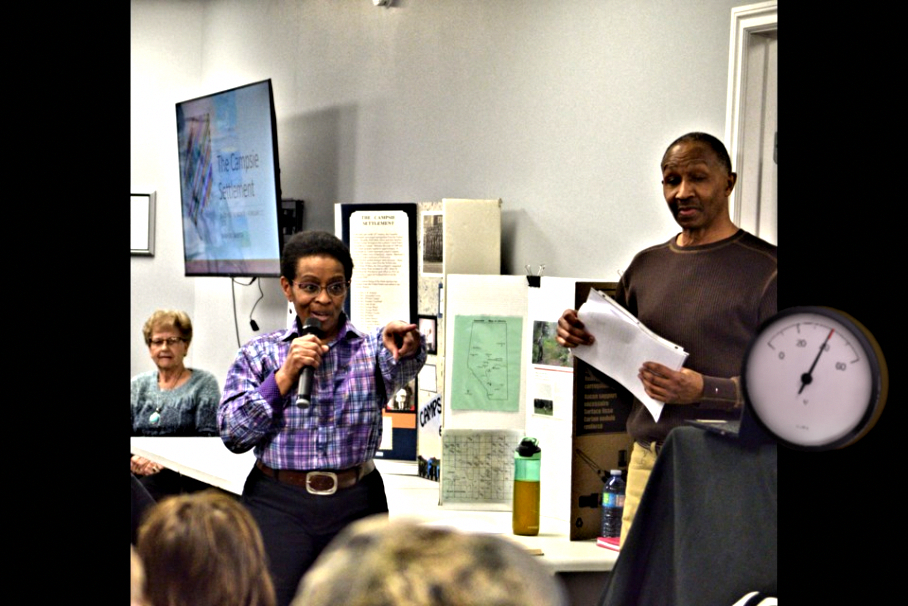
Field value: 40 V
